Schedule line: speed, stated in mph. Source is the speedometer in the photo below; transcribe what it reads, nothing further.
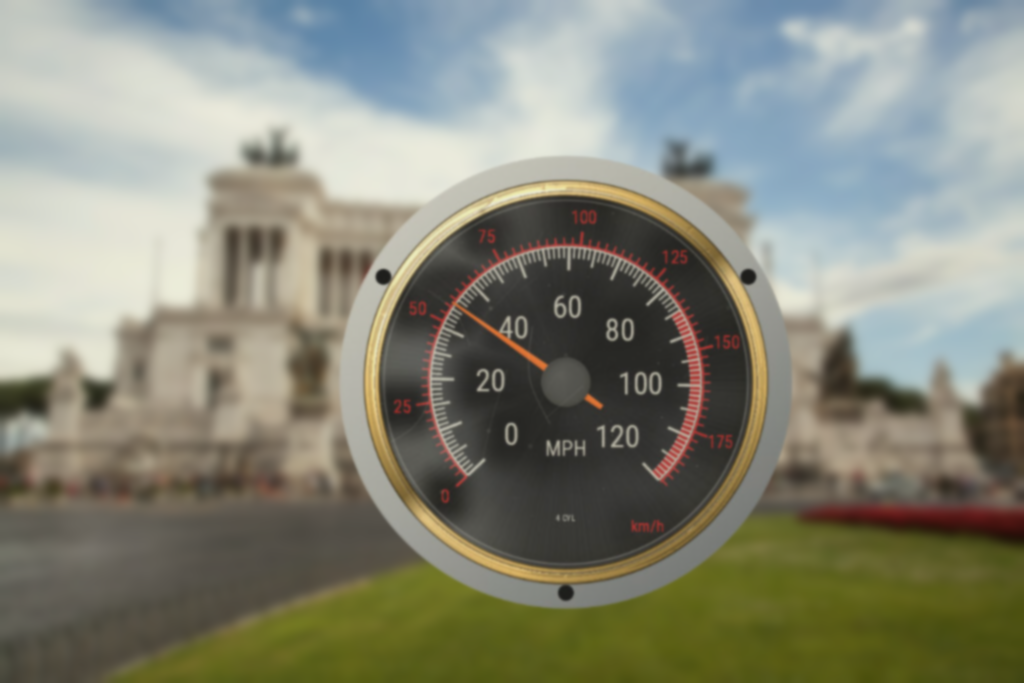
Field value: 35 mph
